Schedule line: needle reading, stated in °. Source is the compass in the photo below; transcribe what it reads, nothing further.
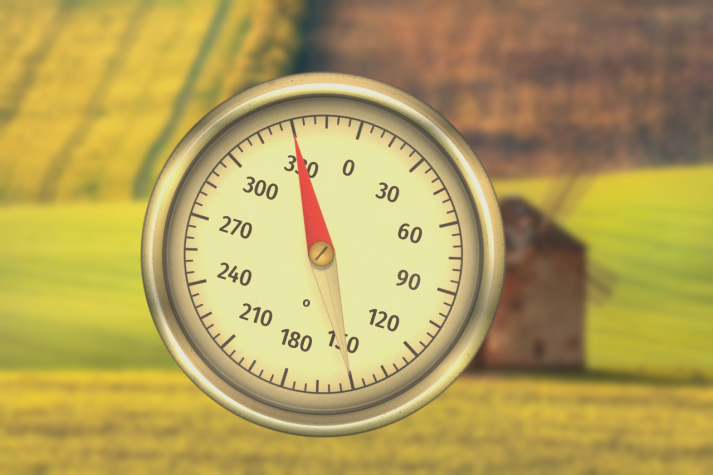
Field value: 330 °
